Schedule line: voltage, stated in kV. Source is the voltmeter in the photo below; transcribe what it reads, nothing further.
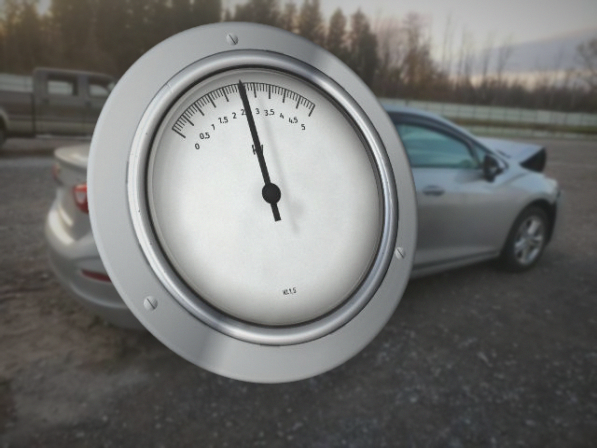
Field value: 2.5 kV
